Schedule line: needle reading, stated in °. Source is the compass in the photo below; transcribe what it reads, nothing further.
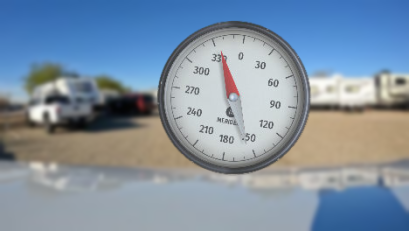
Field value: 335 °
